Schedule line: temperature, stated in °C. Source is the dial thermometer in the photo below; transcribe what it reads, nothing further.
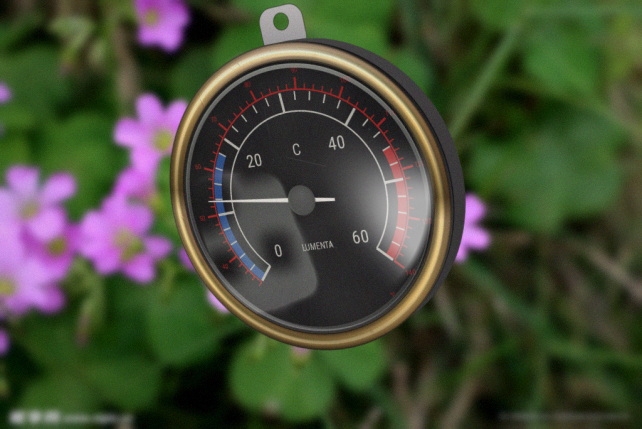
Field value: 12 °C
